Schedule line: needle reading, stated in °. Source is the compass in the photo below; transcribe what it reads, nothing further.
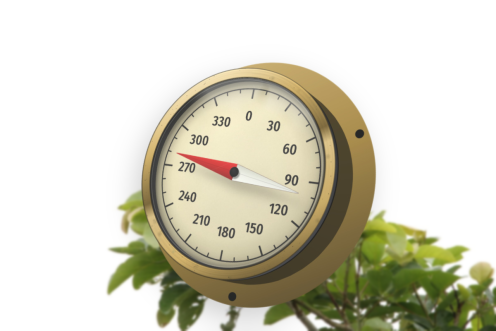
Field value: 280 °
